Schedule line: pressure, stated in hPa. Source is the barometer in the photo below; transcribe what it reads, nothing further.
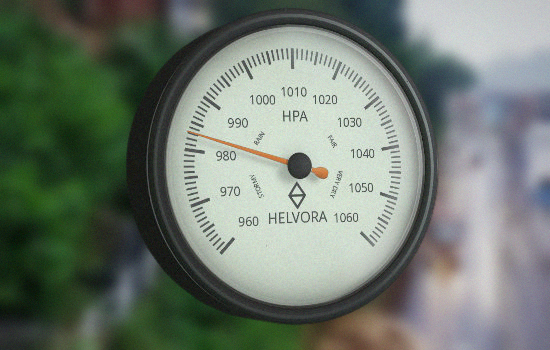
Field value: 983 hPa
